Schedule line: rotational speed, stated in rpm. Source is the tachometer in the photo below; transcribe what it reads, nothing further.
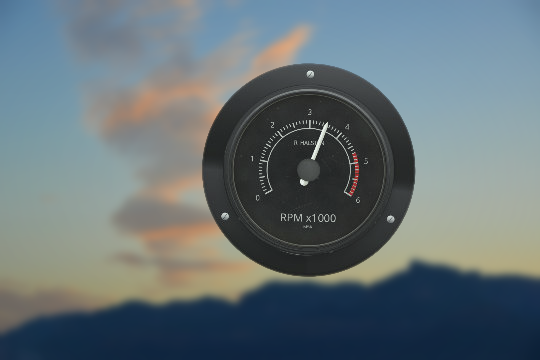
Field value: 3500 rpm
